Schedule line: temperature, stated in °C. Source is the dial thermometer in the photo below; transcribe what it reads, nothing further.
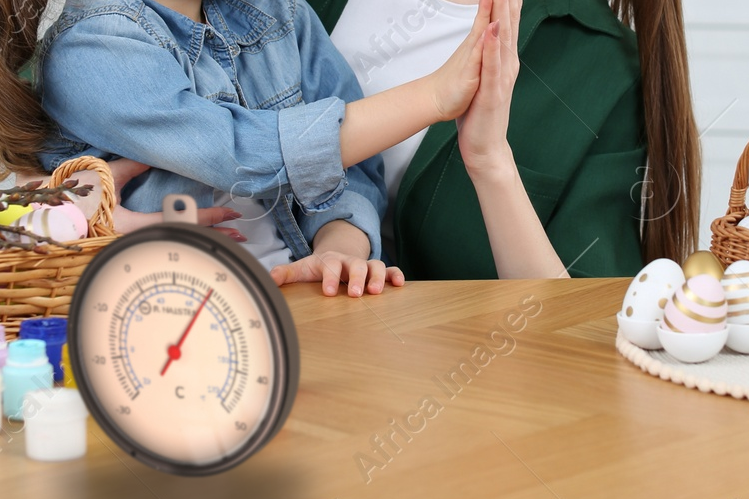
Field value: 20 °C
